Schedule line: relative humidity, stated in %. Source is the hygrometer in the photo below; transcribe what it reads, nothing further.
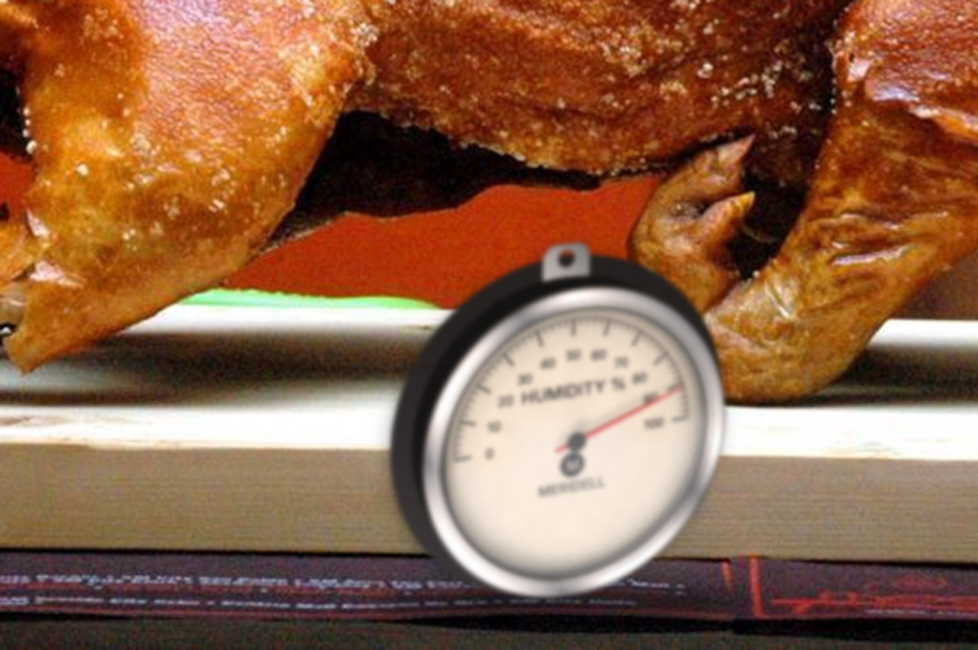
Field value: 90 %
